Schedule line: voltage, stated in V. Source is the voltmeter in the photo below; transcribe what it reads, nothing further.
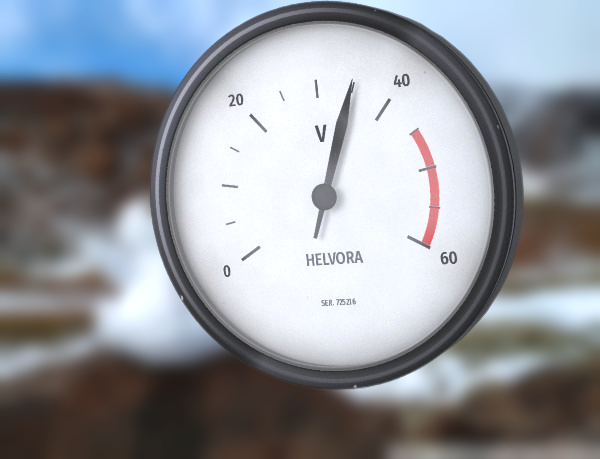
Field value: 35 V
